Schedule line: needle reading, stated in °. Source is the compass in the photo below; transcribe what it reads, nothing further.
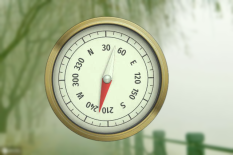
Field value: 225 °
